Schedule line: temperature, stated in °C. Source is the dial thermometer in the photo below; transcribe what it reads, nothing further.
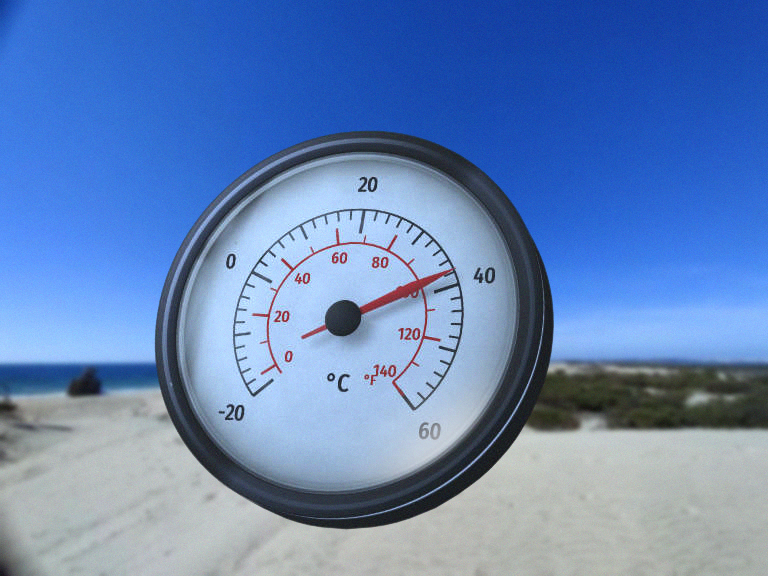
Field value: 38 °C
